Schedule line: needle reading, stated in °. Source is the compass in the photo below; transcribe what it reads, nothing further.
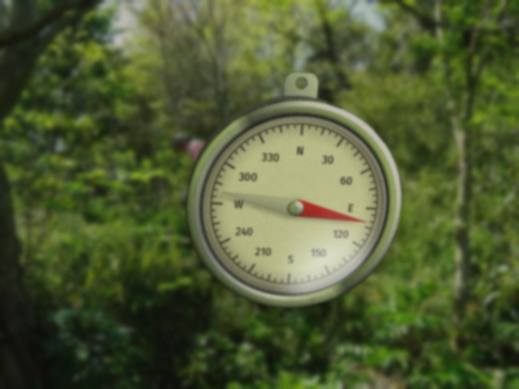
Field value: 100 °
